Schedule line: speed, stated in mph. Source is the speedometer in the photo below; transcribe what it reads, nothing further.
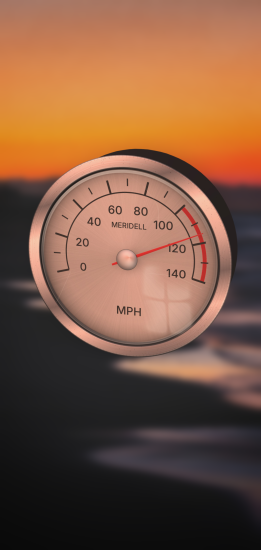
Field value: 115 mph
